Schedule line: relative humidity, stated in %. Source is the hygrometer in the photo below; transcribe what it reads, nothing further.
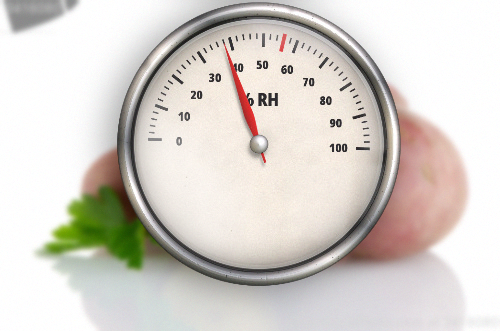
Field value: 38 %
